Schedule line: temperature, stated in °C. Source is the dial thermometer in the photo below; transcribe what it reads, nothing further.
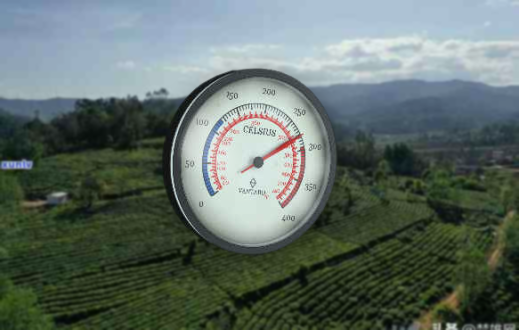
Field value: 275 °C
